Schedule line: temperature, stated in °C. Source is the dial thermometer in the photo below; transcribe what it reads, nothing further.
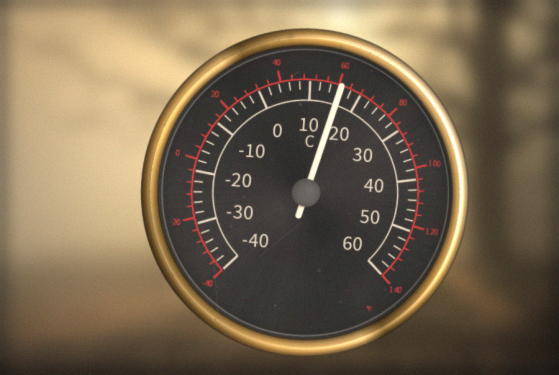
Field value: 16 °C
